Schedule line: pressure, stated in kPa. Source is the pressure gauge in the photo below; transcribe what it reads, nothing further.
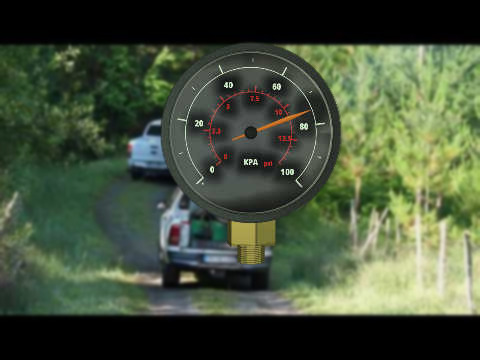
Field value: 75 kPa
